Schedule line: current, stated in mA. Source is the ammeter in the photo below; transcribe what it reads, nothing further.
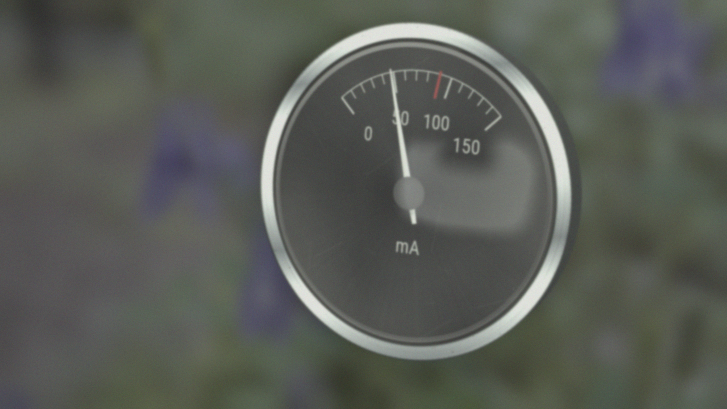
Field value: 50 mA
